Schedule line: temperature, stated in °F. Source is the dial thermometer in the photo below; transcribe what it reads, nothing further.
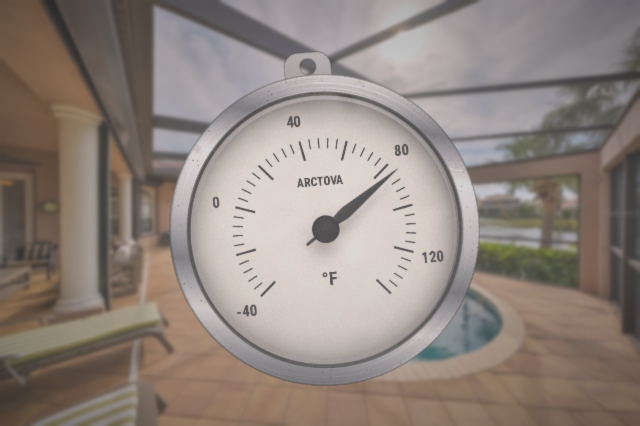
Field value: 84 °F
